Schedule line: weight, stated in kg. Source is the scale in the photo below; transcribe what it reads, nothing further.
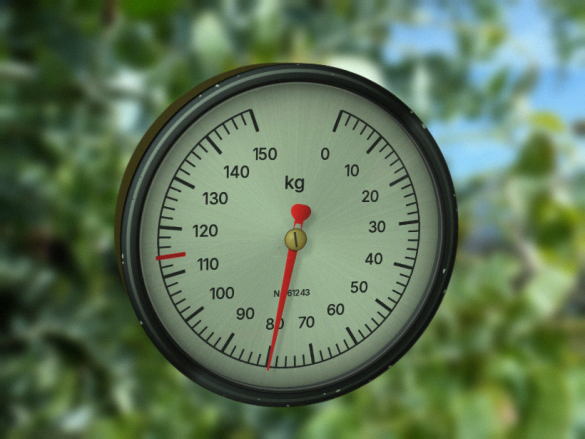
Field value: 80 kg
